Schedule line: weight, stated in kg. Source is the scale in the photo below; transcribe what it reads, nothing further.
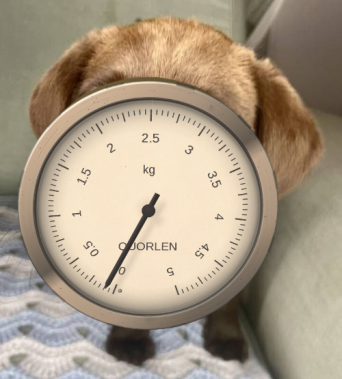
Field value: 0.1 kg
